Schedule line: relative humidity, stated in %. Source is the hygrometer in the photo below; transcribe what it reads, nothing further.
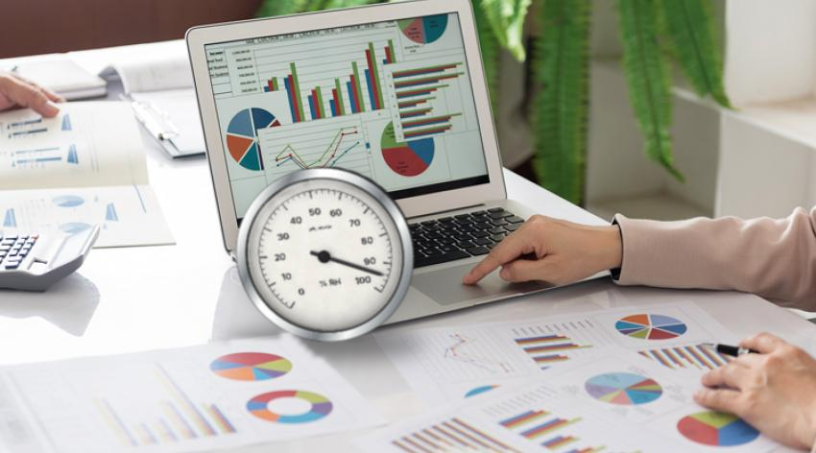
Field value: 94 %
